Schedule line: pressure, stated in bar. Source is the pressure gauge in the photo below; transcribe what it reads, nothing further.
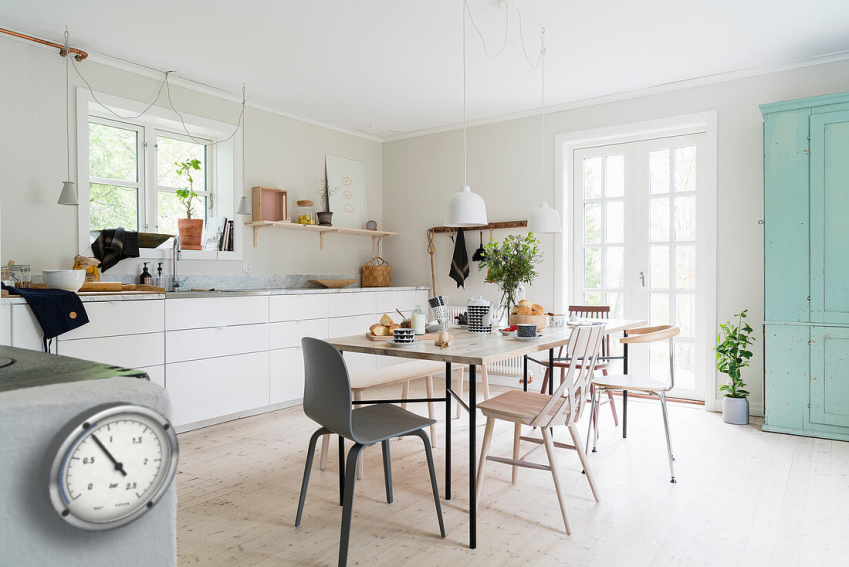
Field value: 0.8 bar
